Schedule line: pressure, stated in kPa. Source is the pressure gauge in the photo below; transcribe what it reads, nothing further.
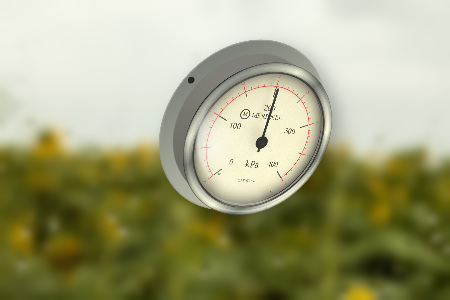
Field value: 200 kPa
